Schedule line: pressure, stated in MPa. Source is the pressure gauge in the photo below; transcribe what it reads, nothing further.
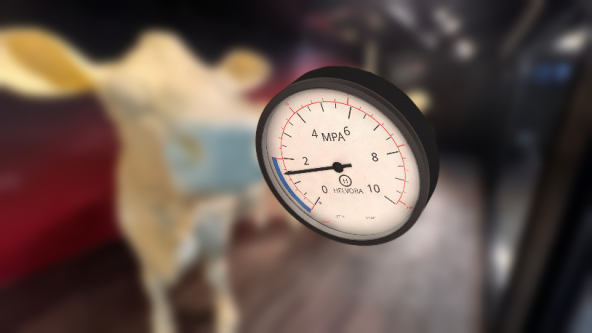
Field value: 1.5 MPa
